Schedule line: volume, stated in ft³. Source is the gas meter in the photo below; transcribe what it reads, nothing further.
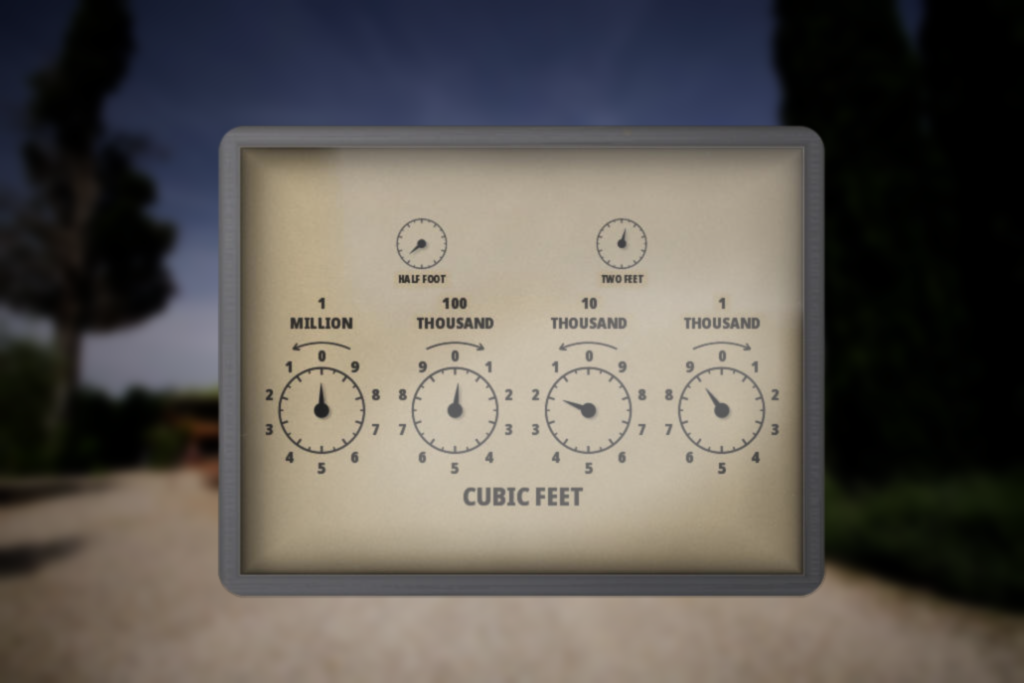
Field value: 1900 ft³
